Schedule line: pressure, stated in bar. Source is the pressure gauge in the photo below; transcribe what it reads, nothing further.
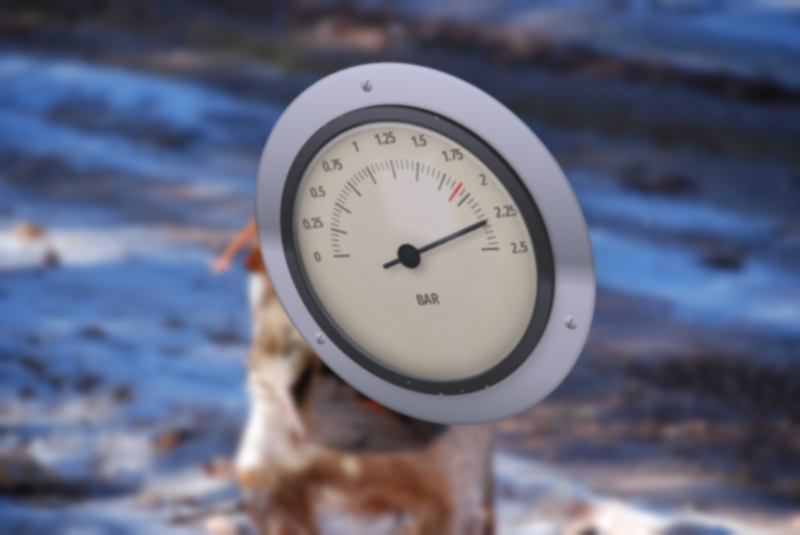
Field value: 2.25 bar
